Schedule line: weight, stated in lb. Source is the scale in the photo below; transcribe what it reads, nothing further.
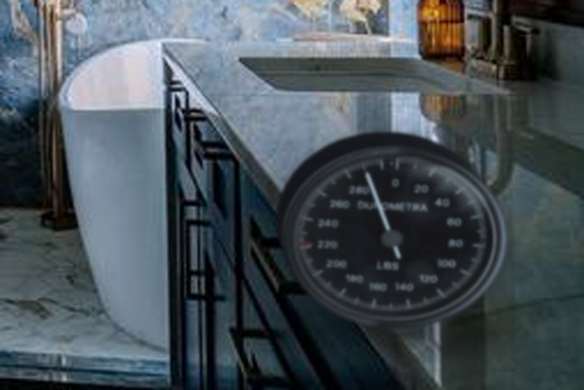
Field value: 290 lb
